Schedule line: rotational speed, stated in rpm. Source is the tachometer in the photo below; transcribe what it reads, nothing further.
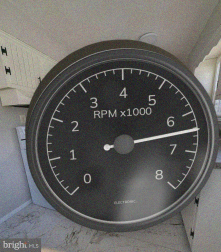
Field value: 6400 rpm
